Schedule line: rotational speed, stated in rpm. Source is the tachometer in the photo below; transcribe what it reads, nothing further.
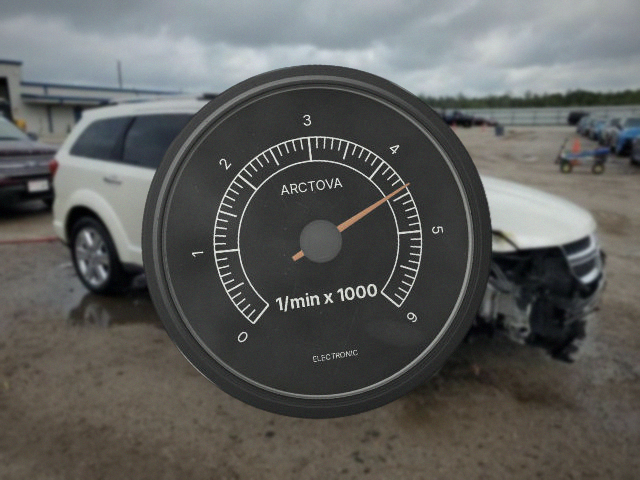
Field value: 4400 rpm
